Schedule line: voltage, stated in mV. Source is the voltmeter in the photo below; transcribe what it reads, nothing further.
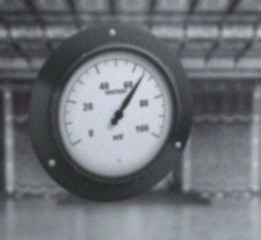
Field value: 65 mV
